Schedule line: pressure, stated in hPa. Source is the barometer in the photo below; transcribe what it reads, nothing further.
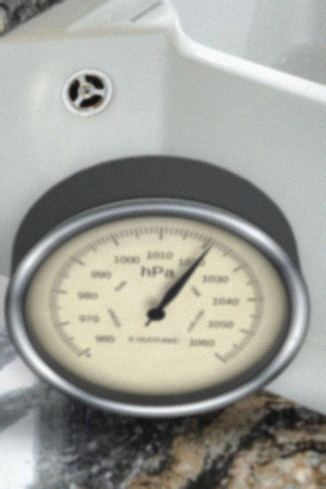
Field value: 1020 hPa
